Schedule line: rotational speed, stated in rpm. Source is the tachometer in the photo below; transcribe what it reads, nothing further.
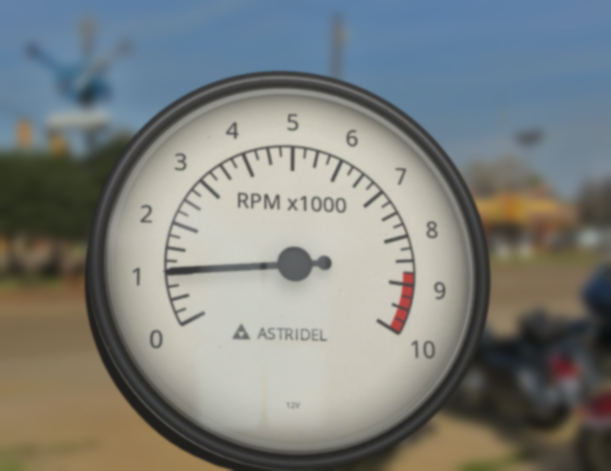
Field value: 1000 rpm
